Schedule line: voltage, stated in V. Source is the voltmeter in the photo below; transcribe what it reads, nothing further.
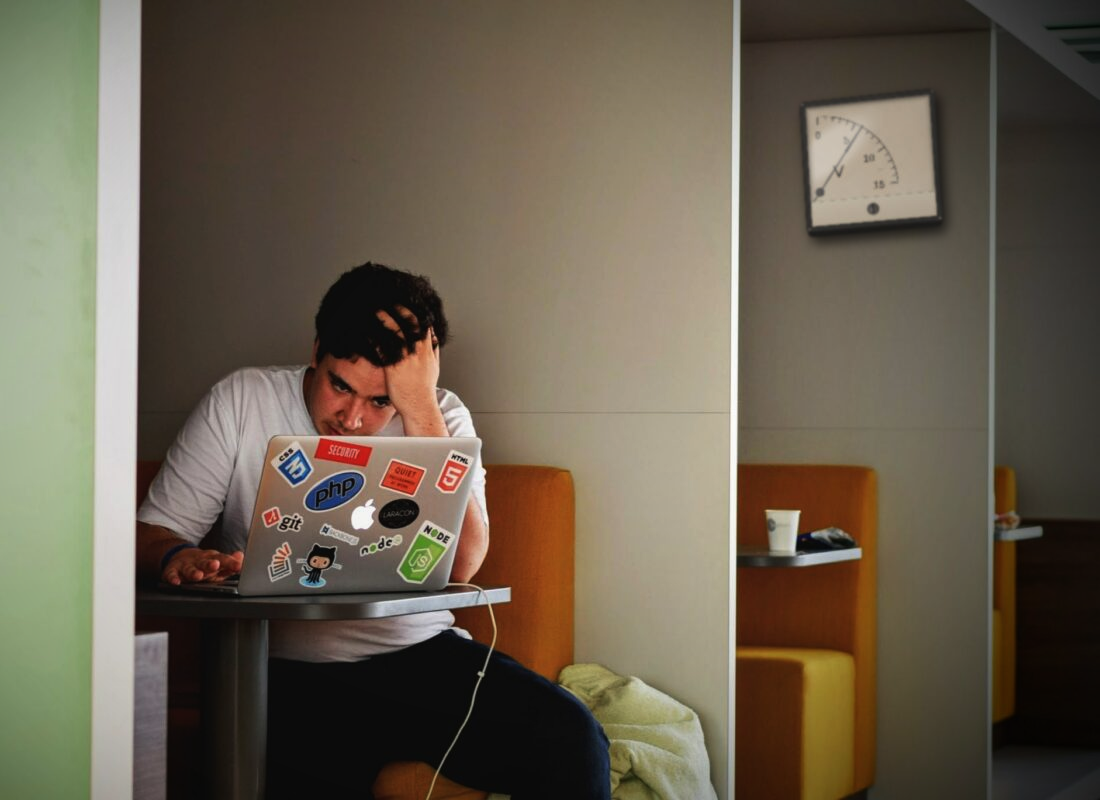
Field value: 6 V
